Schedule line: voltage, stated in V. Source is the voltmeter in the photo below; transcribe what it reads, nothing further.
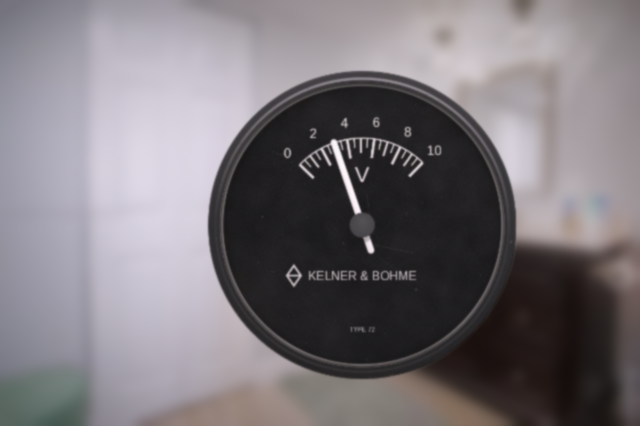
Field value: 3 V
